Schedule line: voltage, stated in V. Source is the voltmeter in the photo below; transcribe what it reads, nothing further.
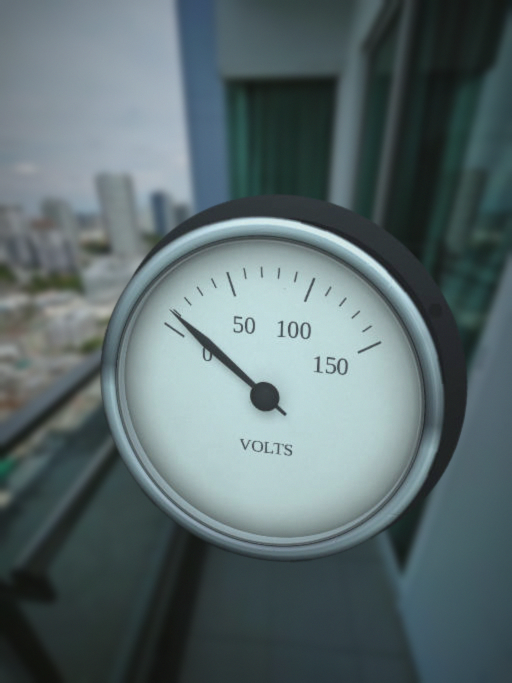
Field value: 10 V
